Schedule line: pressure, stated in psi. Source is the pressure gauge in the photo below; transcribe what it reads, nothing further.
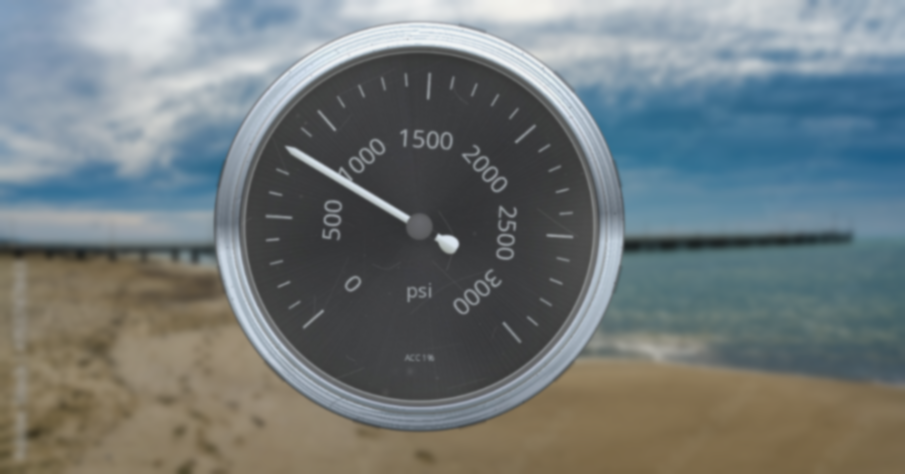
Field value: 800 psi
